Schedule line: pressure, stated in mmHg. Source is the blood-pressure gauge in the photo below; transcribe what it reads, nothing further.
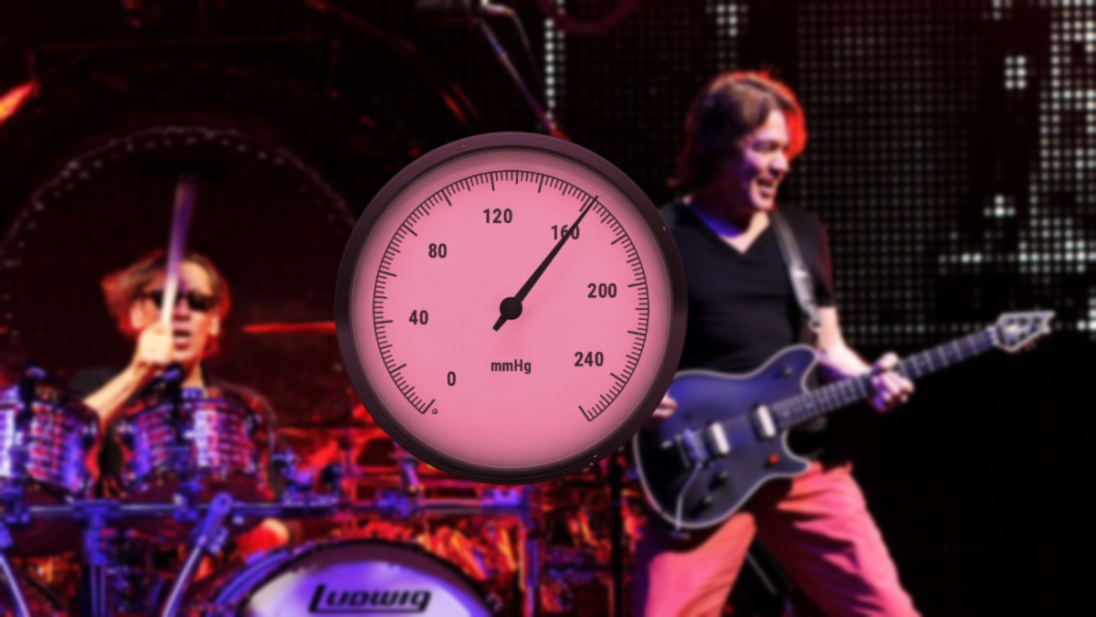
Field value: 162 mmHg
